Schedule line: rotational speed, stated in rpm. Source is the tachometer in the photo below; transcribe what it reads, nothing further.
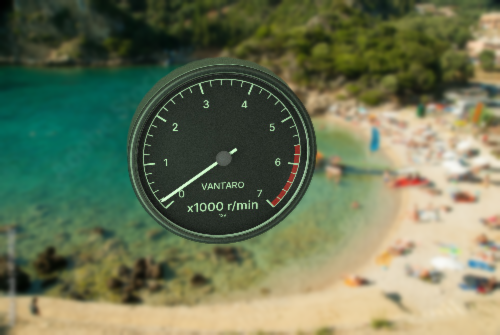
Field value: 200 rpm
